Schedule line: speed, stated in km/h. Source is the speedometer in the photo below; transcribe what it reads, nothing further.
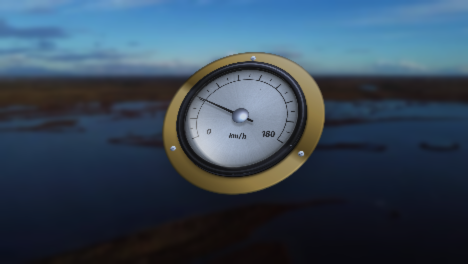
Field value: 40 km/h
